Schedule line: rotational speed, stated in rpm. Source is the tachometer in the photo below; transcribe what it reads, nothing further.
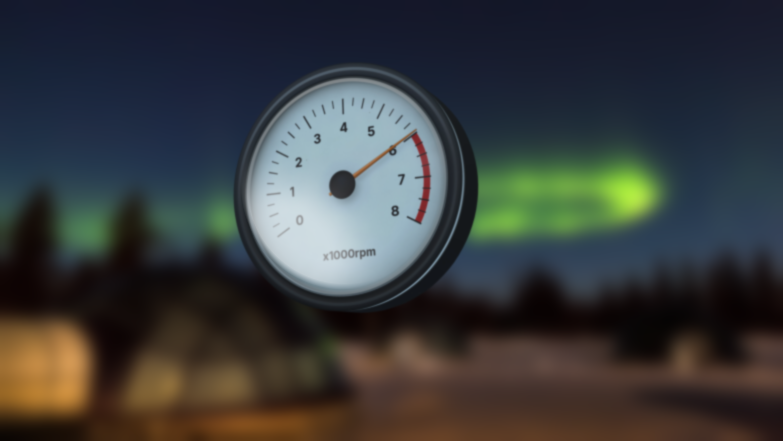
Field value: 6000 rpm
